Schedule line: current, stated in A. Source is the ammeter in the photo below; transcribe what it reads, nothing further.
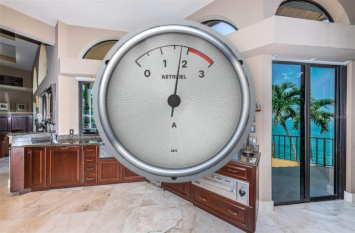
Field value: 1.75 A
